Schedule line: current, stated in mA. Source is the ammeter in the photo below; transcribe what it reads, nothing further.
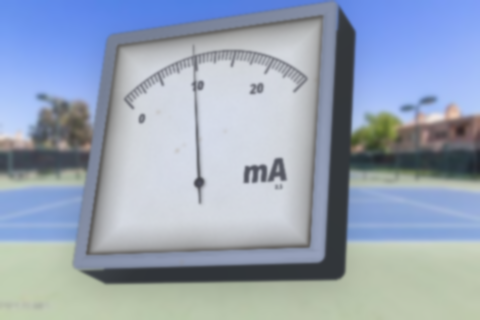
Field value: 10 mA
